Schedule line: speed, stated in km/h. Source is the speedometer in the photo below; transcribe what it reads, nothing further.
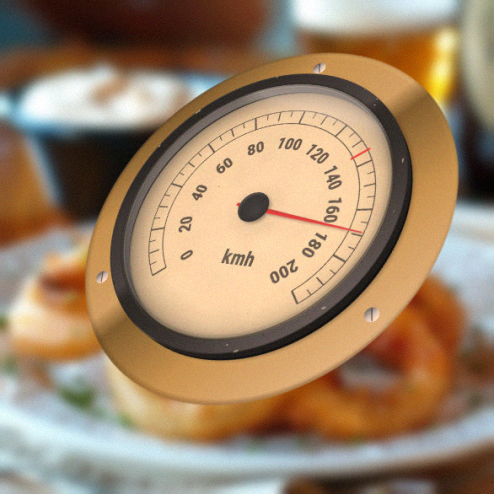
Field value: 170 km/h
